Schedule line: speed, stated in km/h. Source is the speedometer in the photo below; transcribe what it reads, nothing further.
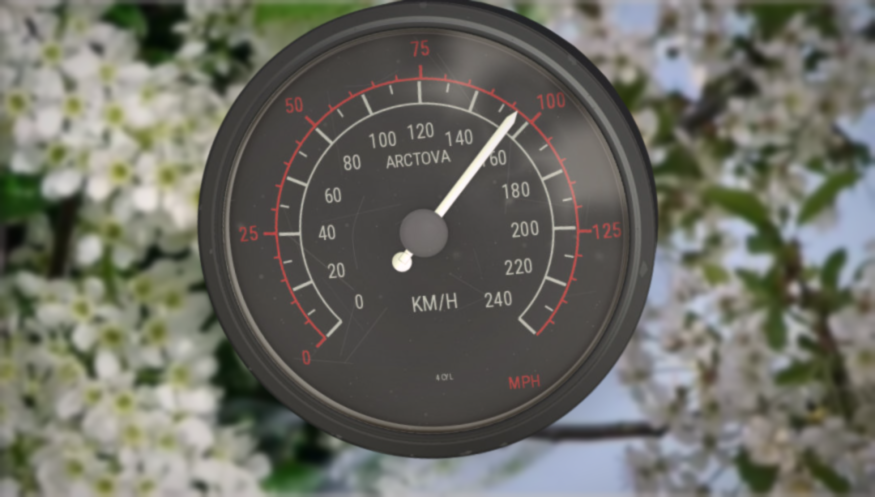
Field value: 155 km/h
